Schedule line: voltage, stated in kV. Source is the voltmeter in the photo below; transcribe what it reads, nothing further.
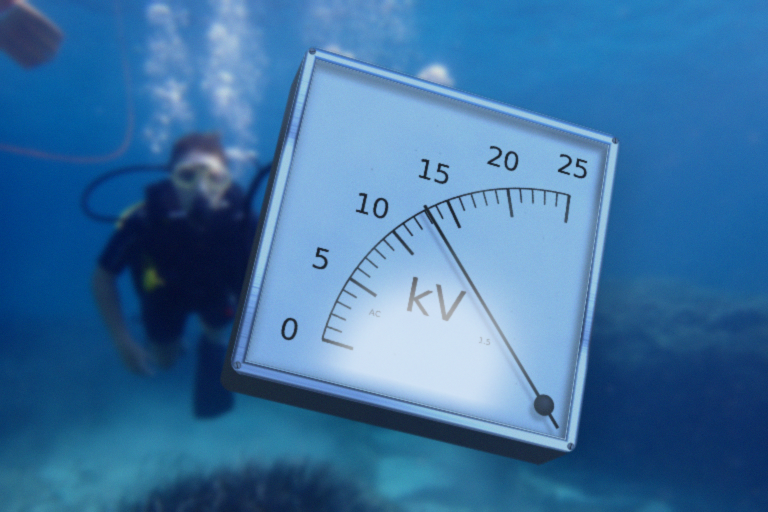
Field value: 13 kV
